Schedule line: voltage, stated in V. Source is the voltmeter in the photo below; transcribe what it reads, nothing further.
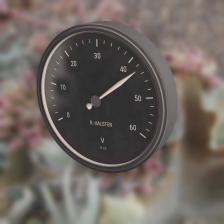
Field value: 43 V
